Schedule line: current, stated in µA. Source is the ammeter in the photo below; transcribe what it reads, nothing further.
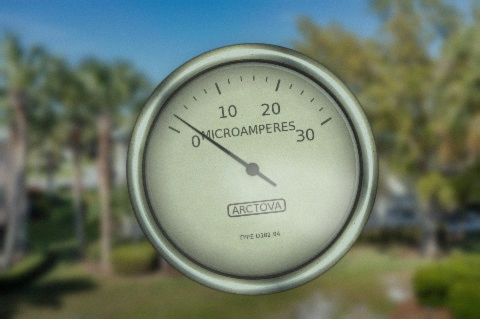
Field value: 2 µA
